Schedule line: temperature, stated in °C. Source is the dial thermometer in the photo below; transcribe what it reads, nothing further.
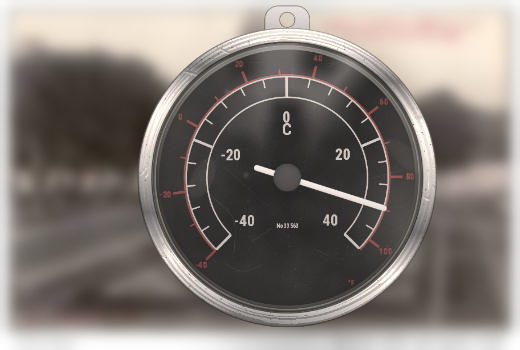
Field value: 32 °C
